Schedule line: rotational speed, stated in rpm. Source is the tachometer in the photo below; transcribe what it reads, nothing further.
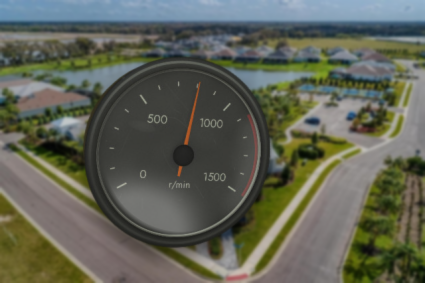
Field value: 800 rpm
